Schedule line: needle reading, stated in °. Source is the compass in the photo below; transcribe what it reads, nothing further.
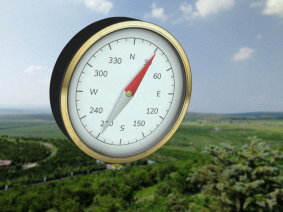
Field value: 30 °
